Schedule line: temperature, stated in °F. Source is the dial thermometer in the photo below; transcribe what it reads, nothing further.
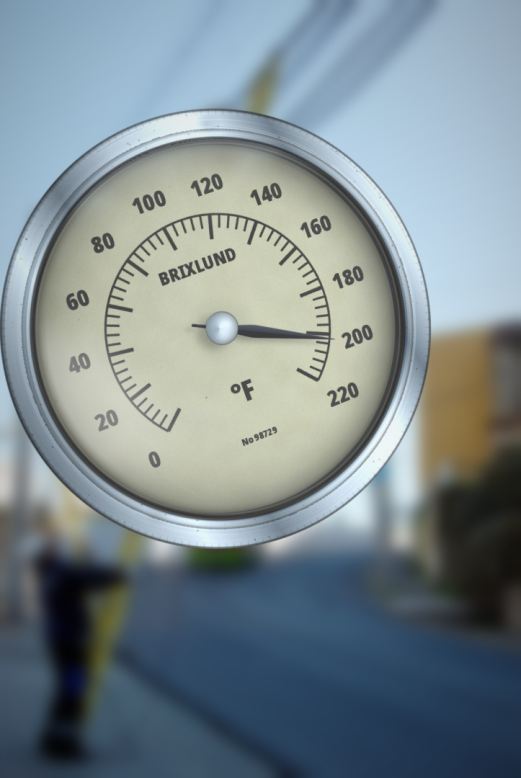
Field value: 202 °F
